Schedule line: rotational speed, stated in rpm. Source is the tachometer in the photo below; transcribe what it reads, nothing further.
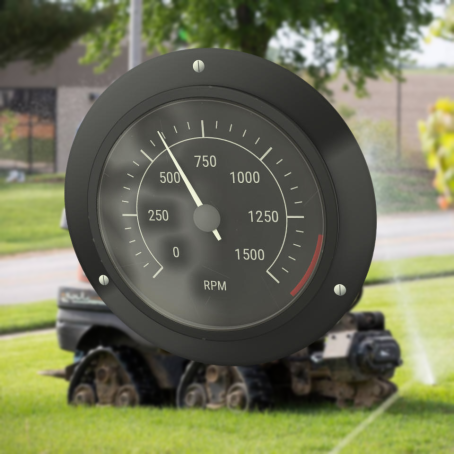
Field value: 600 rpm
